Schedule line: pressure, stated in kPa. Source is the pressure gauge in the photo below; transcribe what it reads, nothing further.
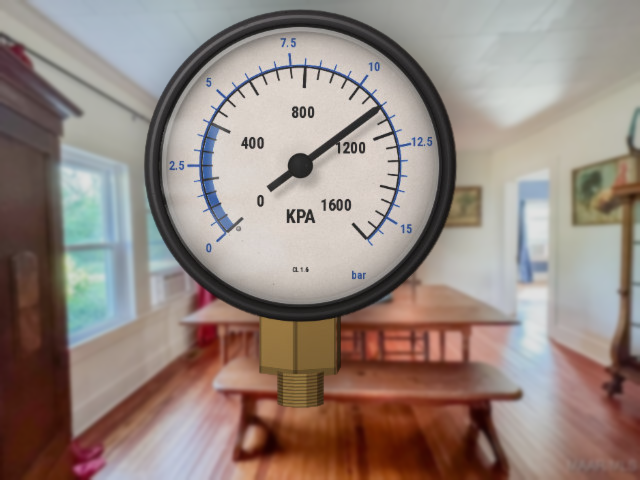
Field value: 1100 kPa
